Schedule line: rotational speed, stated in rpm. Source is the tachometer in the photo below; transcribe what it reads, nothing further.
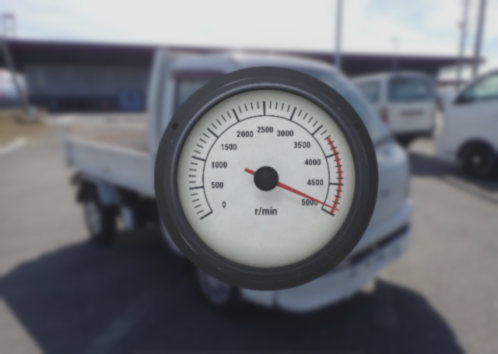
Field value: 4900 rpm
